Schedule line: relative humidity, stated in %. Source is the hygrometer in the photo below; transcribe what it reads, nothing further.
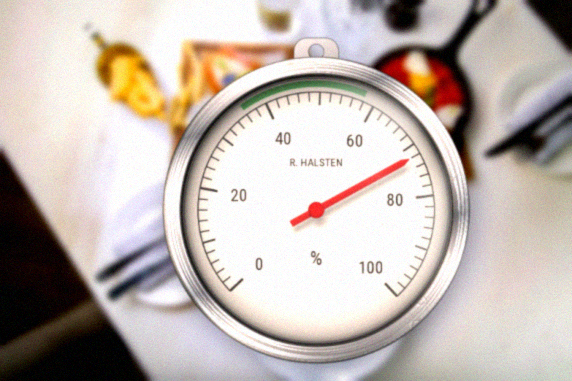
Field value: 72 %
